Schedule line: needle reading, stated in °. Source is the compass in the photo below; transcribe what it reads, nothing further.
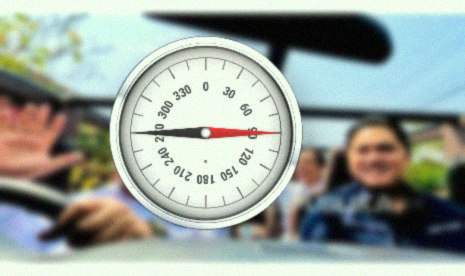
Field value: 90 °
